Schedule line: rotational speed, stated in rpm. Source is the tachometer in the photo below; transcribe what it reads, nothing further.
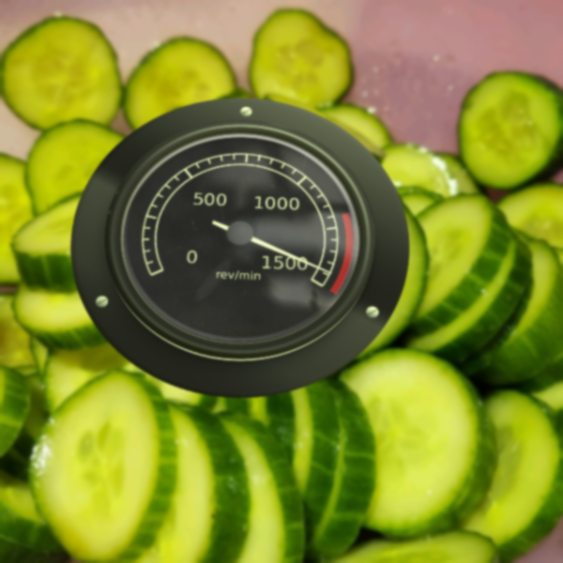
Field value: 1450 rpm
